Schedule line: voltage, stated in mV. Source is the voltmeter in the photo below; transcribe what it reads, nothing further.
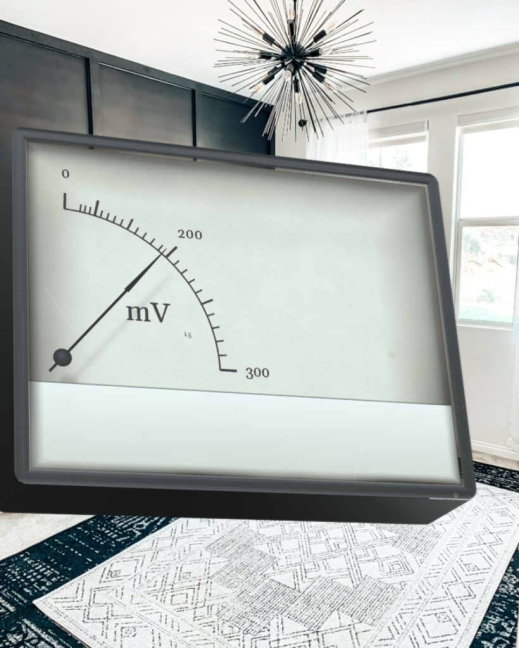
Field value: 195 mV
